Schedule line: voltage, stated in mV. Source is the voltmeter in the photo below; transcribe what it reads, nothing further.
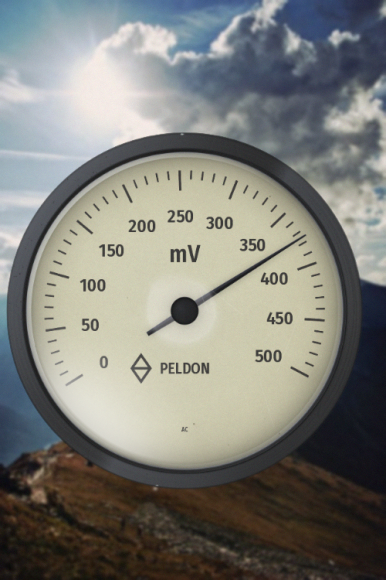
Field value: 375 mV
